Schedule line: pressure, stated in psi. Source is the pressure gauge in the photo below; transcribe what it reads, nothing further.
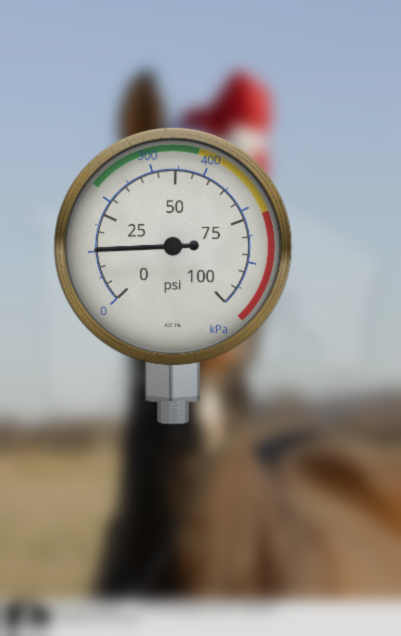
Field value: 15 psi
